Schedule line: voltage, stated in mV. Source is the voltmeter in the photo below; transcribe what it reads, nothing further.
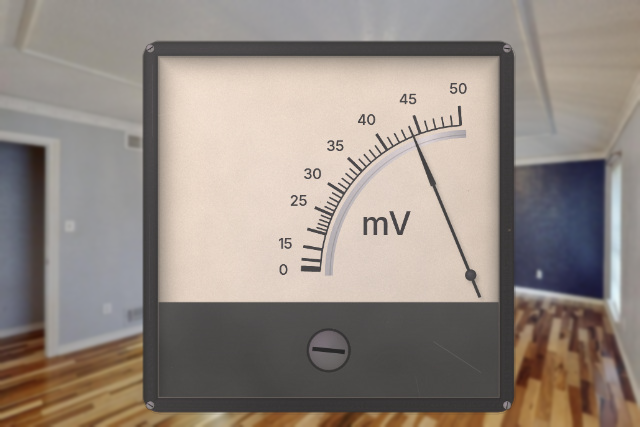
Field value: 44 mV
